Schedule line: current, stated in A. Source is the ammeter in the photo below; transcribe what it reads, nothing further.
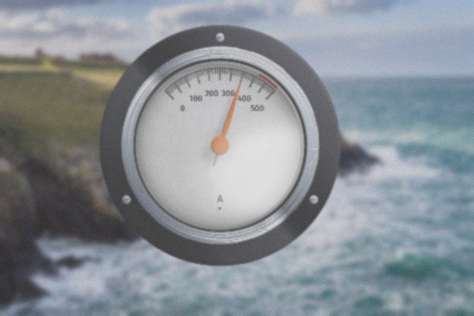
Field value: 350 A
